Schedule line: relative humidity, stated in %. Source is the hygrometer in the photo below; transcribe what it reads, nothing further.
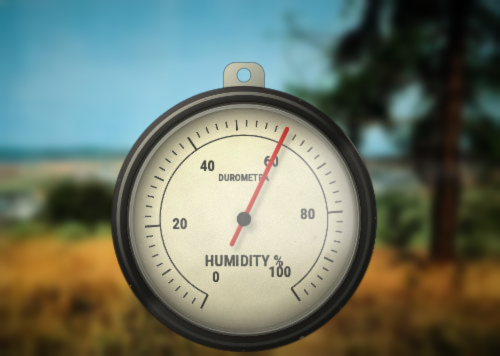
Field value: 60 %
